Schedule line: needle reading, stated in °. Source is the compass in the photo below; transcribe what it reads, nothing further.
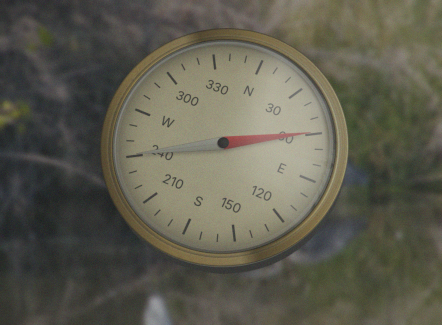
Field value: 60 °
